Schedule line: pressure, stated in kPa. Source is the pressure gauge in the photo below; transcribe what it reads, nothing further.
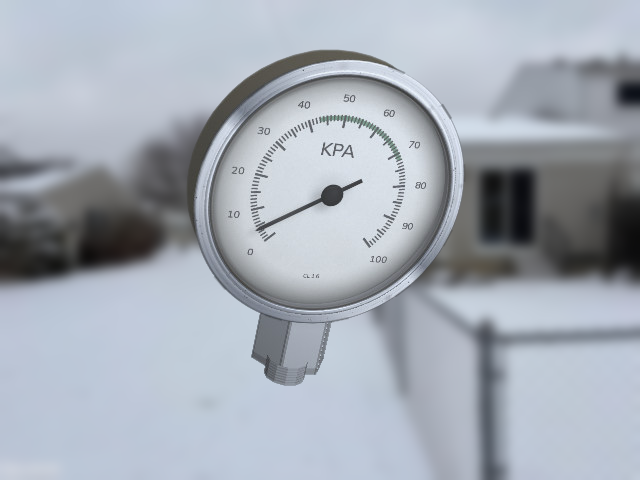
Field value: 5 kPa
